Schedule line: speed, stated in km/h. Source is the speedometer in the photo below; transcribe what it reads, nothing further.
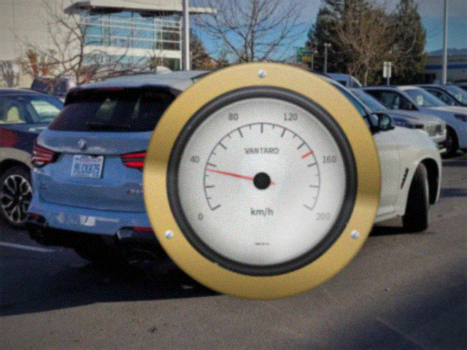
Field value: 35 km/h
